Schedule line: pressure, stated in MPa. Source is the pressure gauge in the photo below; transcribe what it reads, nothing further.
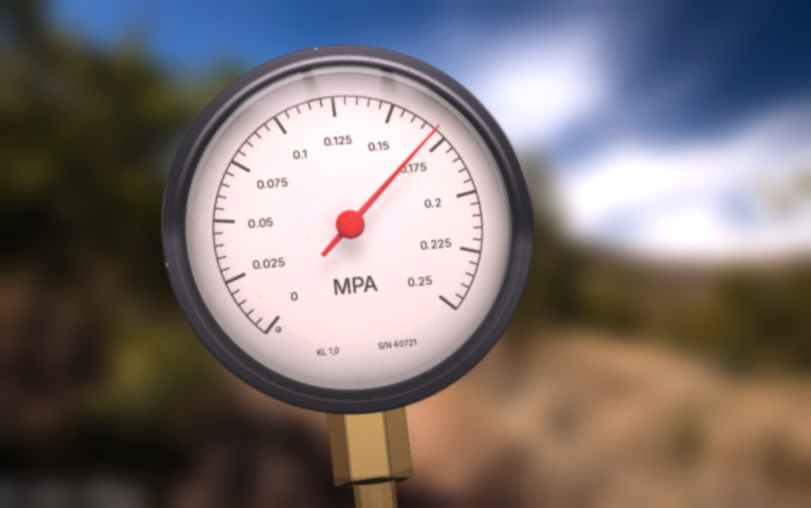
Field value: 0.17 MPa
